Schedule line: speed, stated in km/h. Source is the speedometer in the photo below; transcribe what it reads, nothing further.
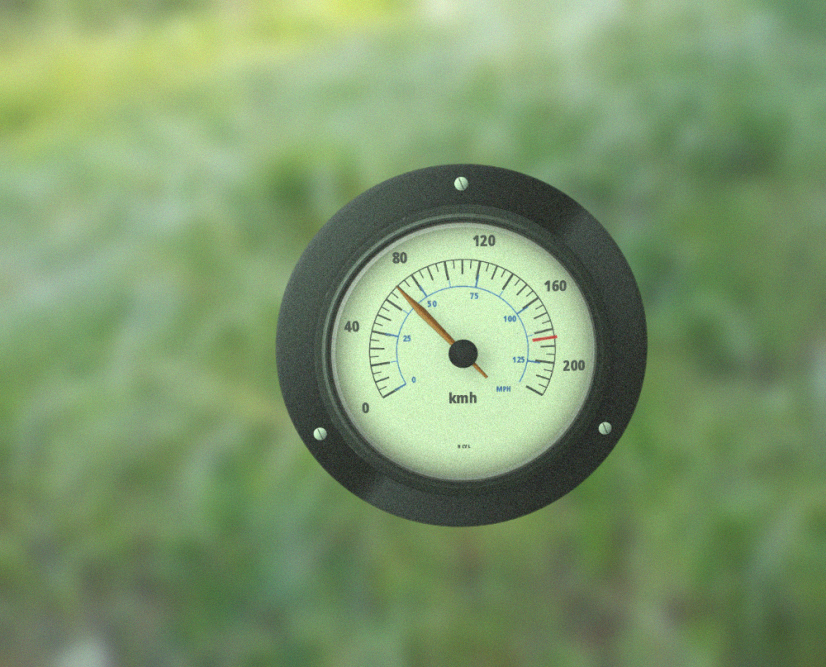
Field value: 70 km/h
